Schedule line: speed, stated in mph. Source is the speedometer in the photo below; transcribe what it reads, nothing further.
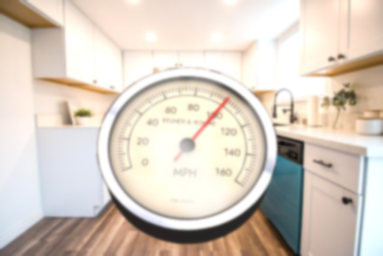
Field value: 100 mph
